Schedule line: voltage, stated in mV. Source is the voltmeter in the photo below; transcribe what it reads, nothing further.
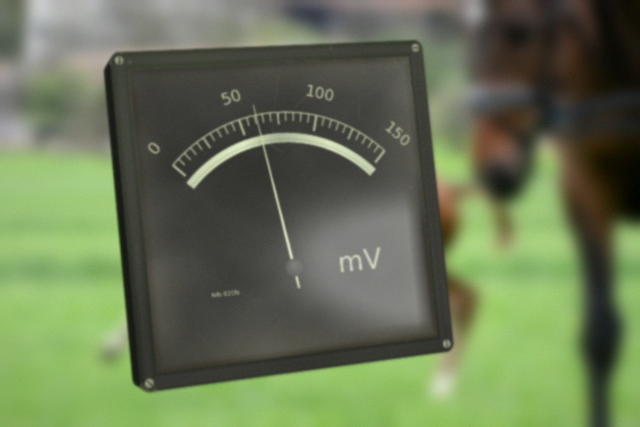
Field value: 60 mV
